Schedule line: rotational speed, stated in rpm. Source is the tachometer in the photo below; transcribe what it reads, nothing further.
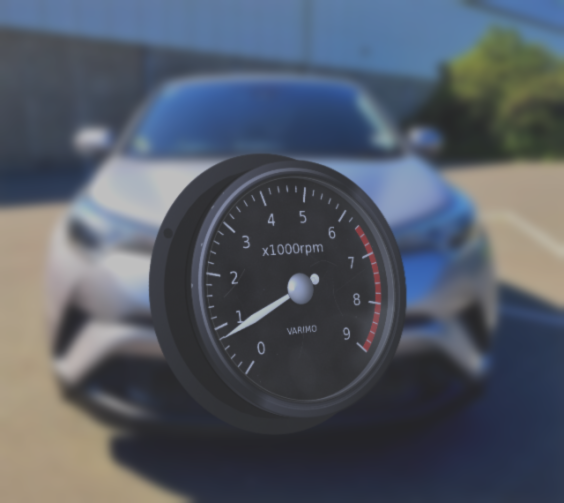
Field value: 800 rpm
